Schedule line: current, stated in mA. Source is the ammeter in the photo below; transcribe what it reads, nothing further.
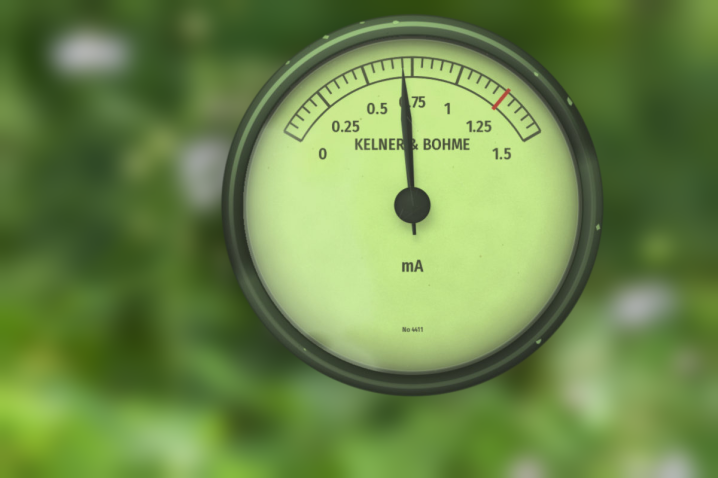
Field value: 0.7 mA
